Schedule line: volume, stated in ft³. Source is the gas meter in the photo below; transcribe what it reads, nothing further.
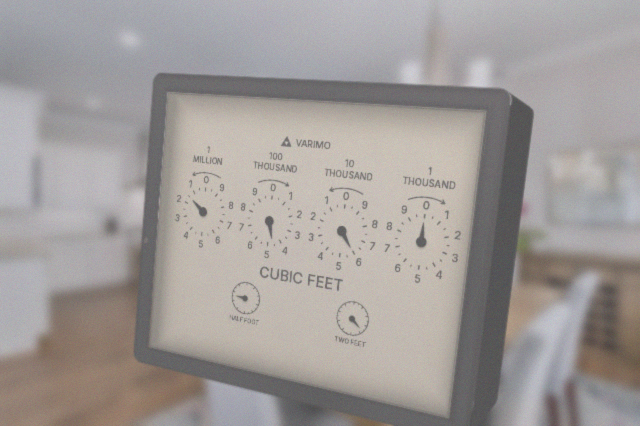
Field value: 146000 ft³
